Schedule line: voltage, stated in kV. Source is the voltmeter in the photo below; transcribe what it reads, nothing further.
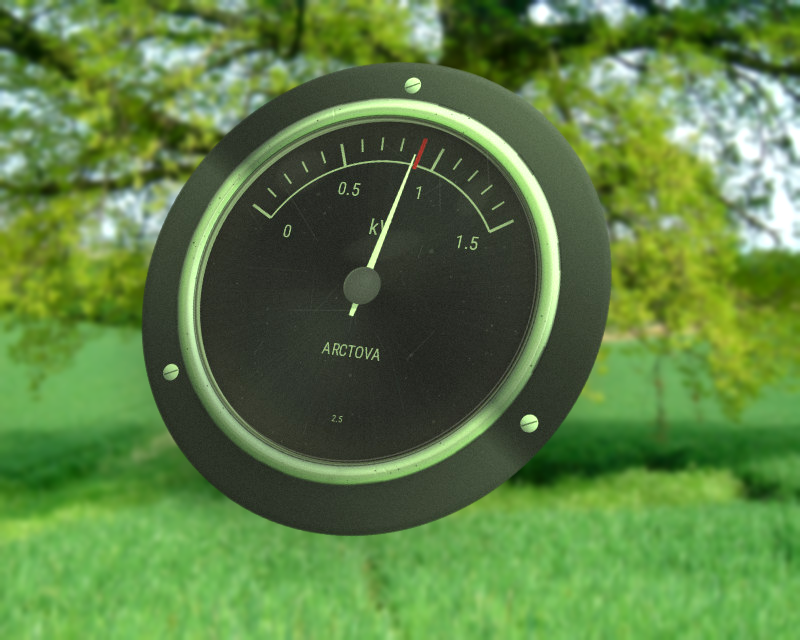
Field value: 0.9 kV
